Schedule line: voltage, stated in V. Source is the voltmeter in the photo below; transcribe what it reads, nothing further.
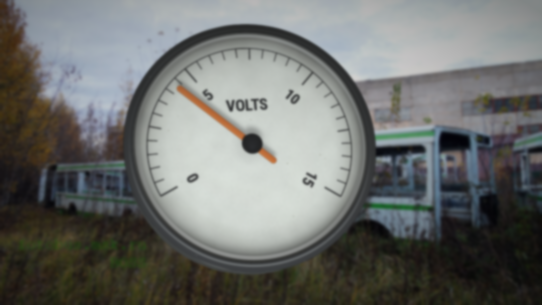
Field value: 4.25 V
